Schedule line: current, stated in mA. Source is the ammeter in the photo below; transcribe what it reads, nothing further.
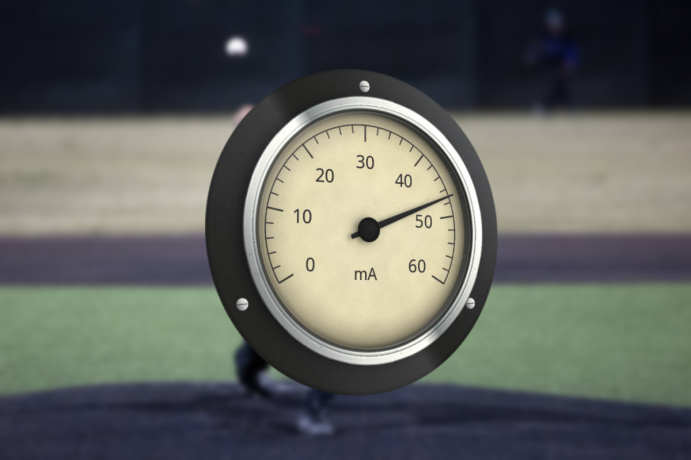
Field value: 47 mA
